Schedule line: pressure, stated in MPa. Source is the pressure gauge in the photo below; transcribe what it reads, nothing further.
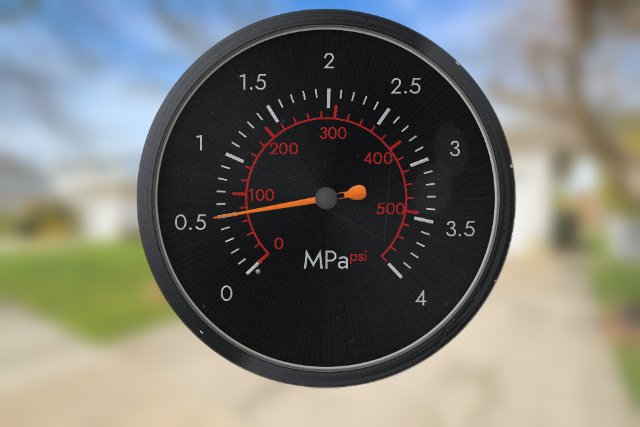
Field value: 0.5 MPa
